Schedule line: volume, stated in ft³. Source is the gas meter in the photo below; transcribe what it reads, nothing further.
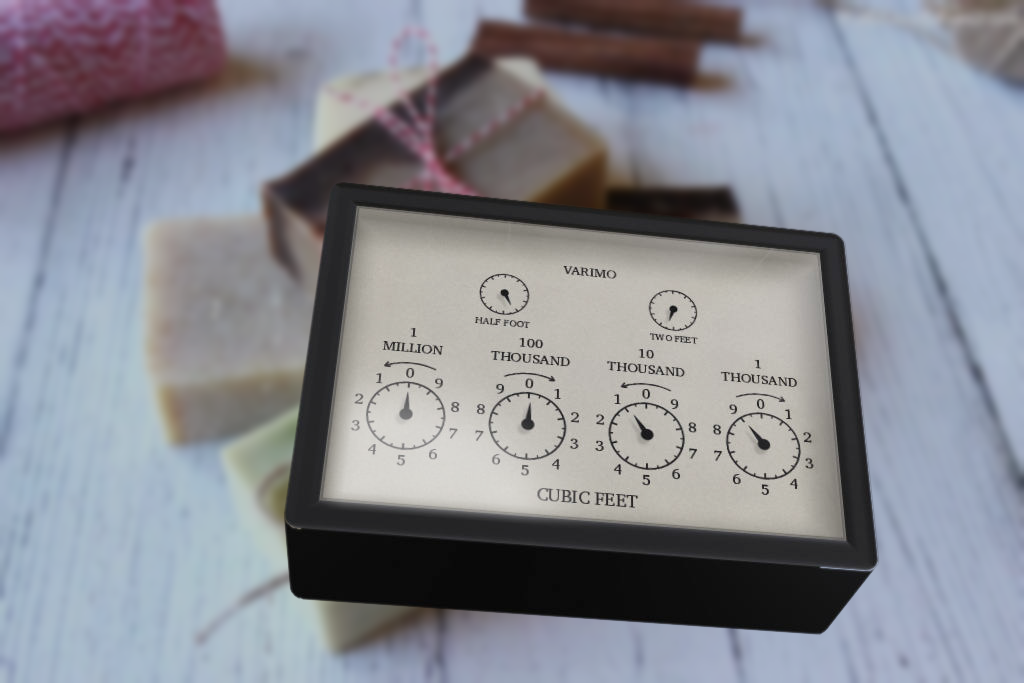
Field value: 900 ft³
